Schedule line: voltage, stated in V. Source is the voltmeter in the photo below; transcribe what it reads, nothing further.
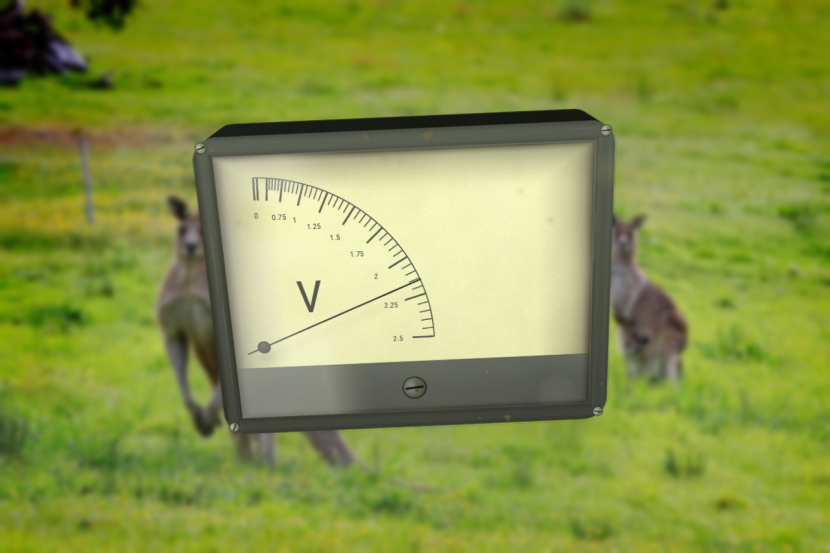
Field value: 2.15 V
